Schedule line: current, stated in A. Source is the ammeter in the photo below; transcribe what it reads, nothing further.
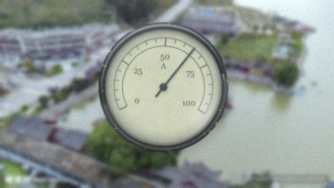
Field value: 65 A
